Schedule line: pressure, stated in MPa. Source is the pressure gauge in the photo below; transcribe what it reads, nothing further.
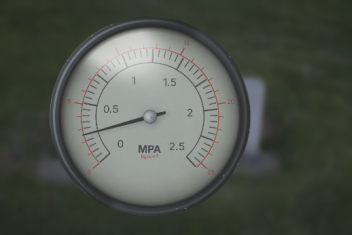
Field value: 0.25 MPa
